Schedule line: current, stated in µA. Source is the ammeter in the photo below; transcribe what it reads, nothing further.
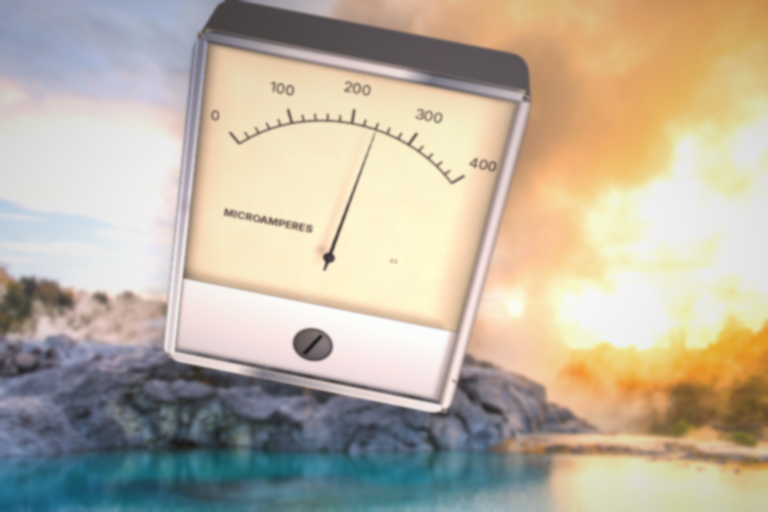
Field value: 240 µA
